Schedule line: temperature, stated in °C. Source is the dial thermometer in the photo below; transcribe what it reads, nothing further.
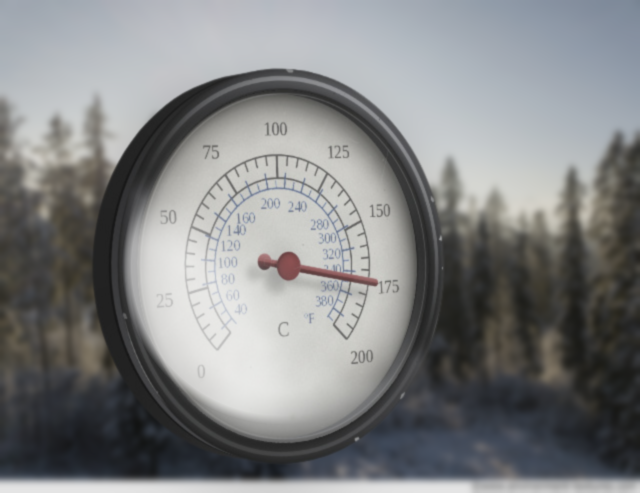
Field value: 175 °C
